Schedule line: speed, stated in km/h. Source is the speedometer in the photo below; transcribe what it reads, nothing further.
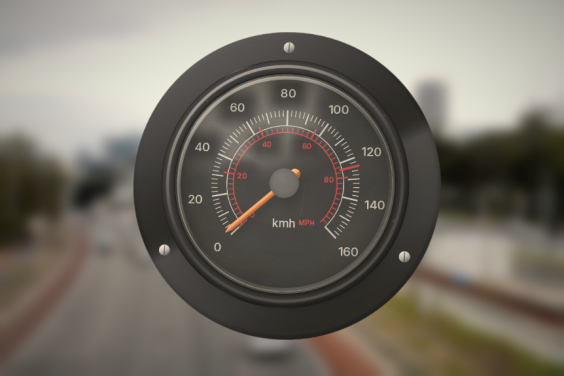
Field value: 2 km/h
